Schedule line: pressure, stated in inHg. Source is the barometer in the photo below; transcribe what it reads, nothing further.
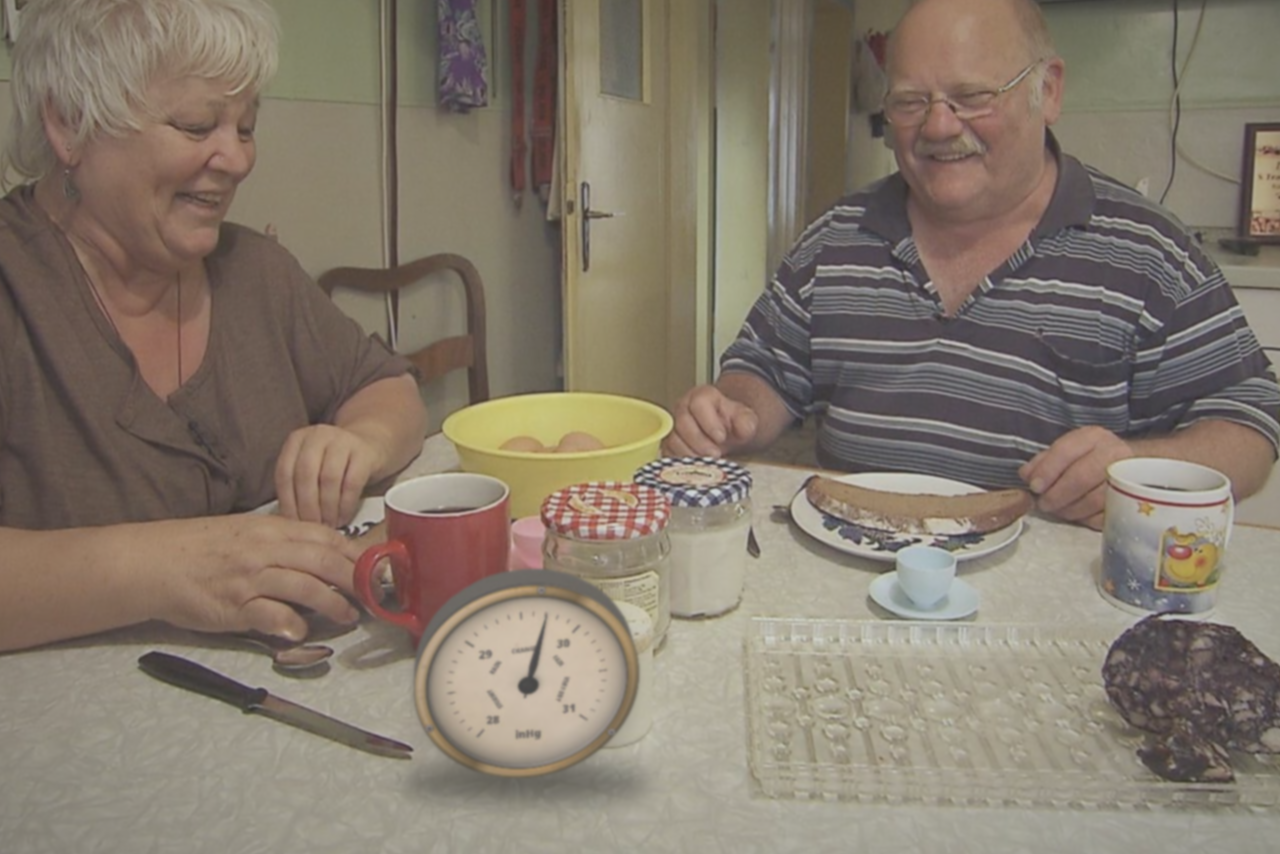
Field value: 29.7 inHg
